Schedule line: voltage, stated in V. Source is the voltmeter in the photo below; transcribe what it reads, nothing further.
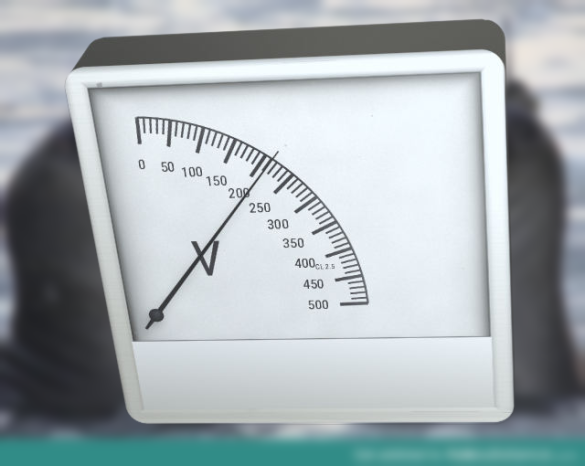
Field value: 210 V
